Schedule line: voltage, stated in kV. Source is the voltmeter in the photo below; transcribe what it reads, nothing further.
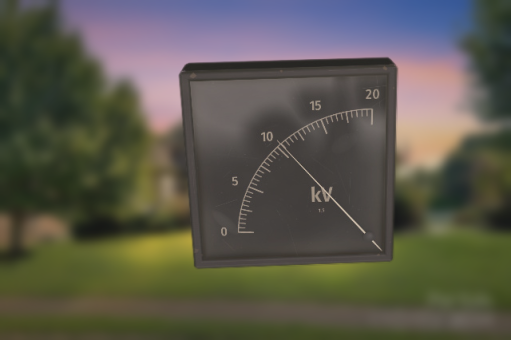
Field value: 10.5 kV
